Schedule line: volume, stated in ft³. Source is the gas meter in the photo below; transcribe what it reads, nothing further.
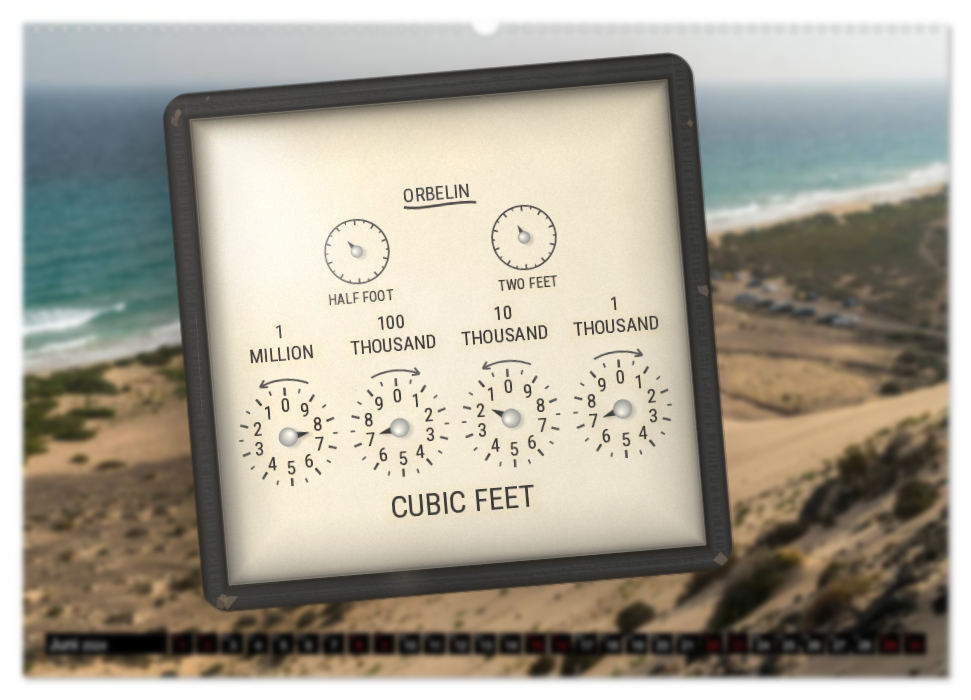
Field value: 771700 ft³
